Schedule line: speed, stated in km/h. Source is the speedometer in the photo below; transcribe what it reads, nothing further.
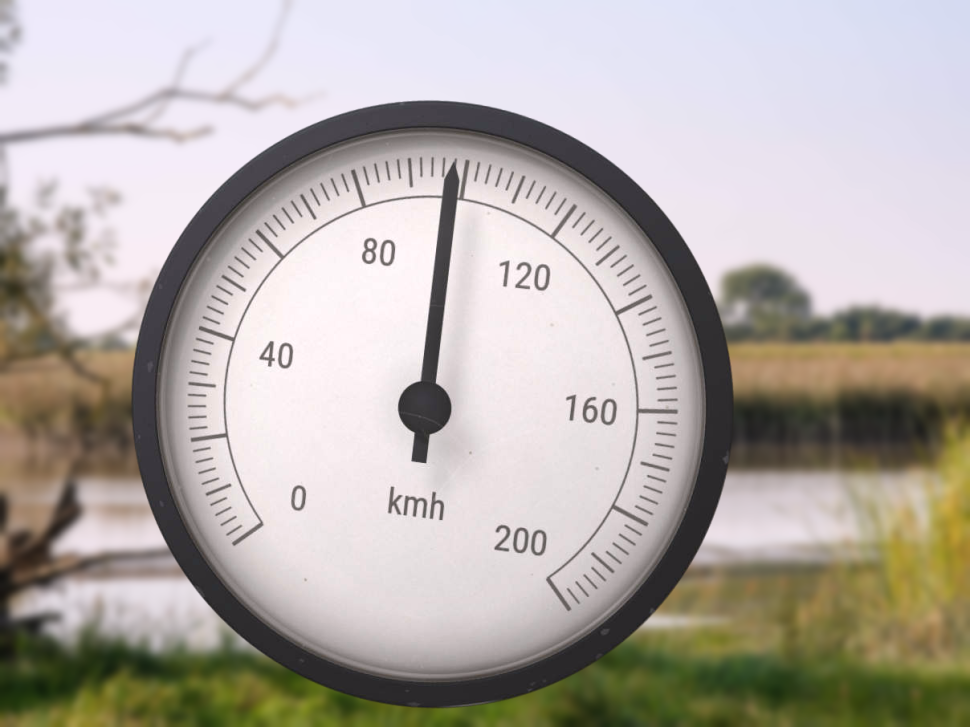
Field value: 98 km/h
